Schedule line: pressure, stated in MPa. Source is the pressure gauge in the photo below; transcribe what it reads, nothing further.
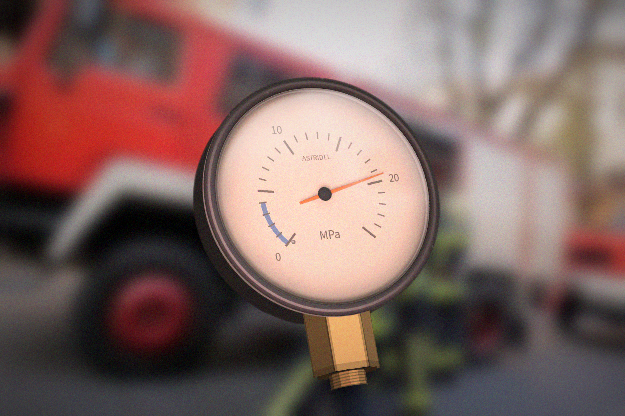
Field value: 19.5 MPa
